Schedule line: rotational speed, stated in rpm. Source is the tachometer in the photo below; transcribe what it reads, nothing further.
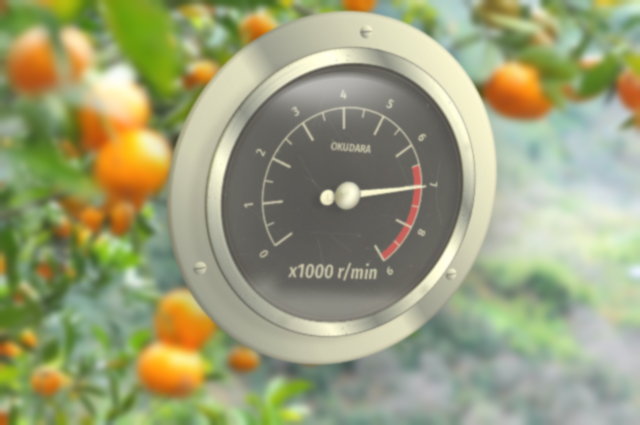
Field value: 7000 rpm
